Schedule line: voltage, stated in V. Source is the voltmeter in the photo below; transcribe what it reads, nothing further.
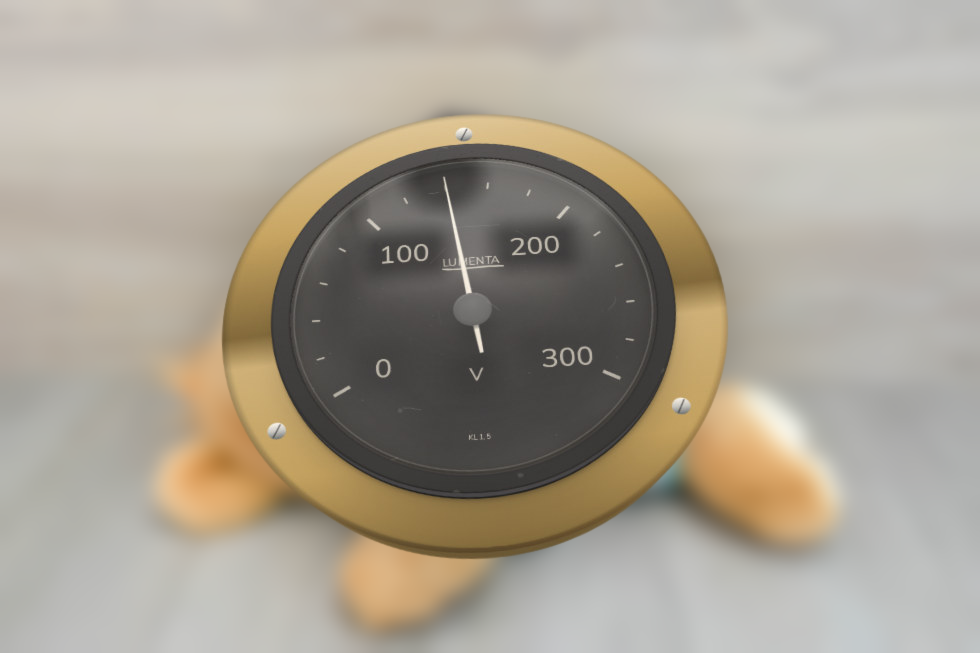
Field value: 140 V
